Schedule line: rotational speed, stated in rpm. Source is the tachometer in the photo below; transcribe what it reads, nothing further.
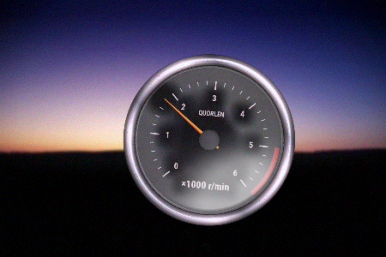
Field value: 1800 rpm
